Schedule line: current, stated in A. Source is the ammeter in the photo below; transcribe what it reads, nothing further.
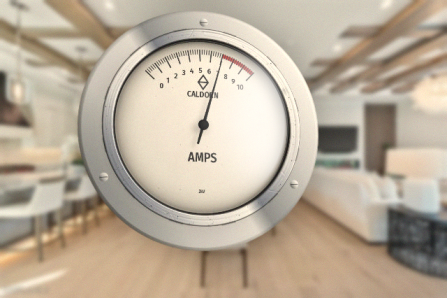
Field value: 7 A
